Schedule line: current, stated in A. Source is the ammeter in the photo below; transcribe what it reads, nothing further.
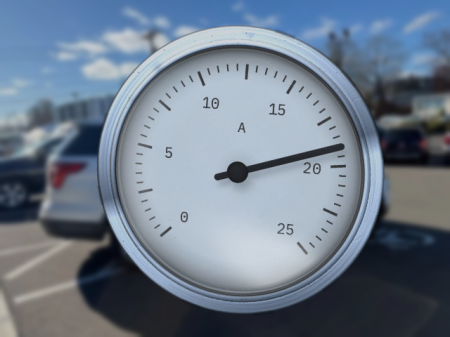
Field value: 19 A
